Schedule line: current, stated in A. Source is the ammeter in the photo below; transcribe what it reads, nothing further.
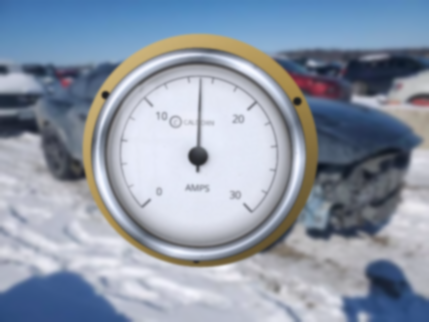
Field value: 15 A
